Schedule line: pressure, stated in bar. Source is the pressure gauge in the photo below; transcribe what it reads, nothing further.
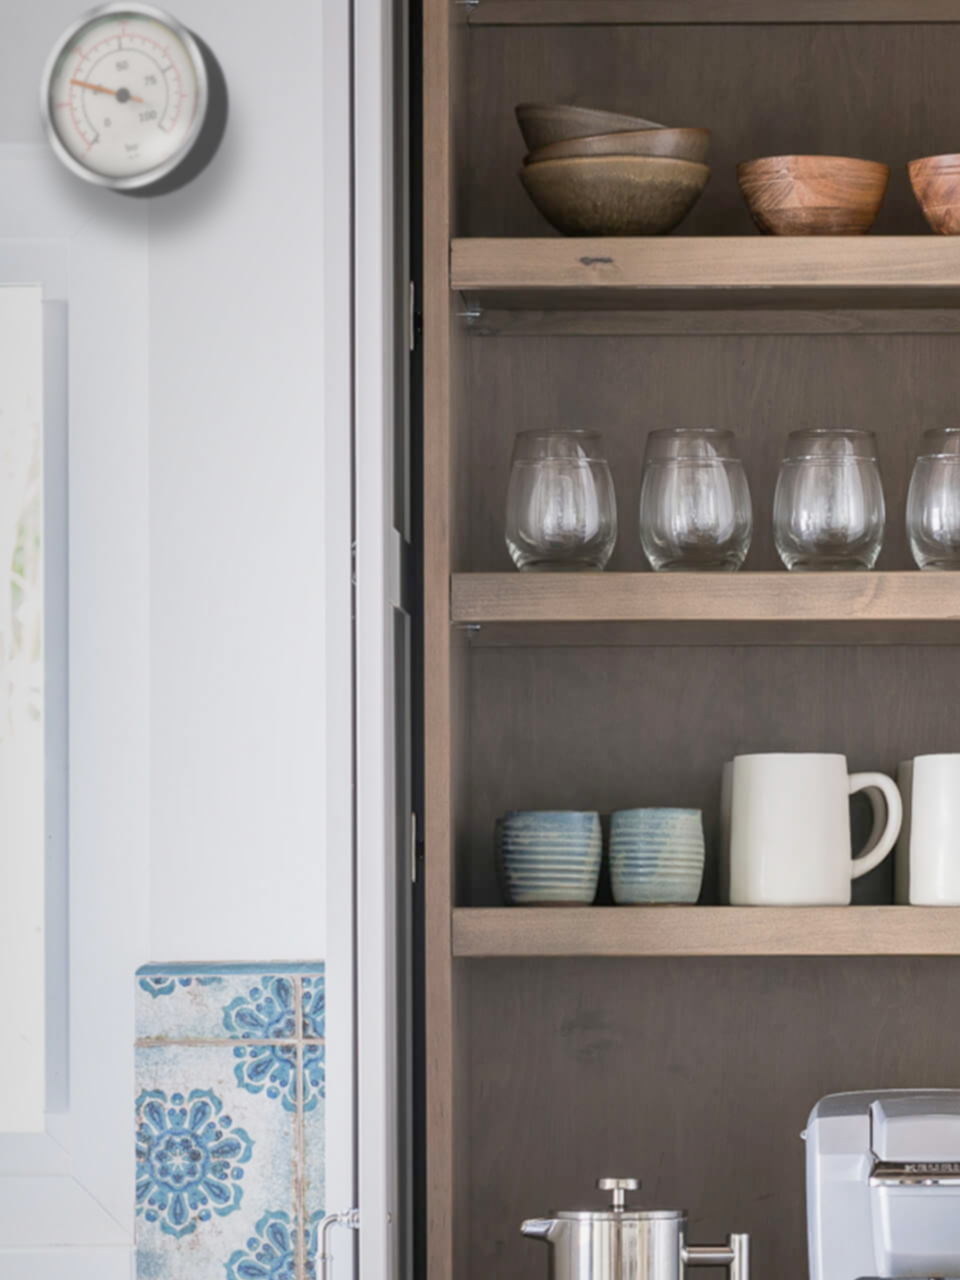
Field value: 25 bar
